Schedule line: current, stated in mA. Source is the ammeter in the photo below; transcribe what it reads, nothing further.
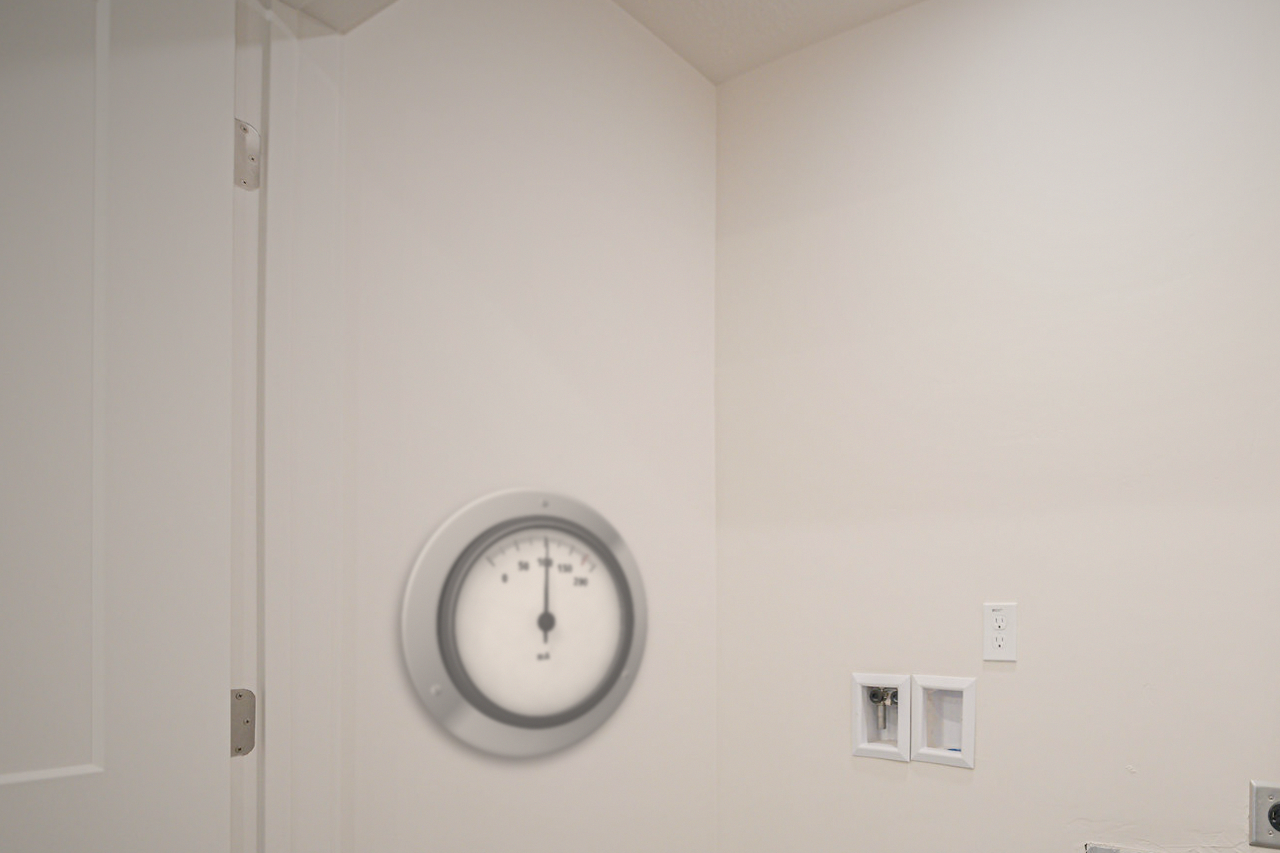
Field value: 100 mA
